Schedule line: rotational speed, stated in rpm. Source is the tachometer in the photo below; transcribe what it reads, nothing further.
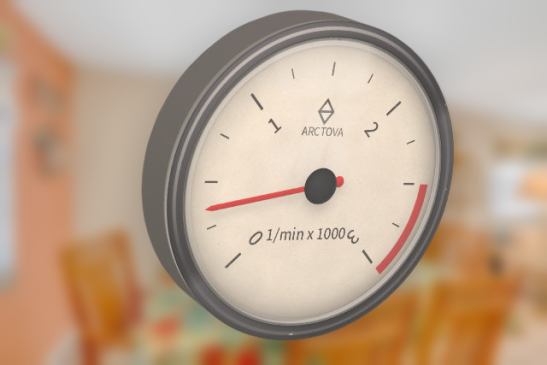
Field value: 375 rpm
